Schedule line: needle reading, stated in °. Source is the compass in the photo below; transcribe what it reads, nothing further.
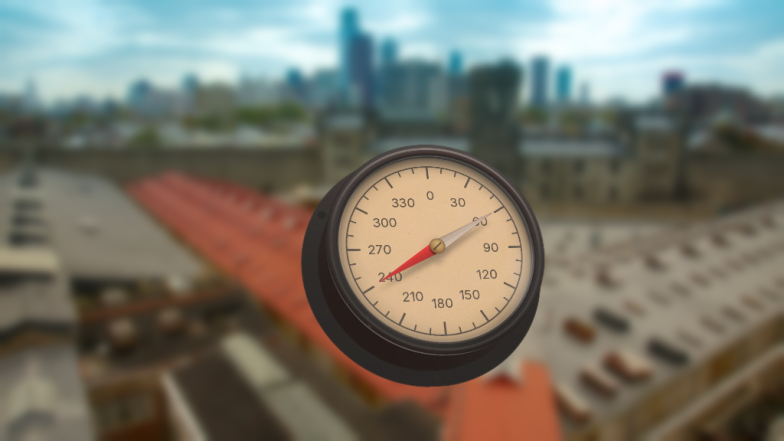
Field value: 240 °
